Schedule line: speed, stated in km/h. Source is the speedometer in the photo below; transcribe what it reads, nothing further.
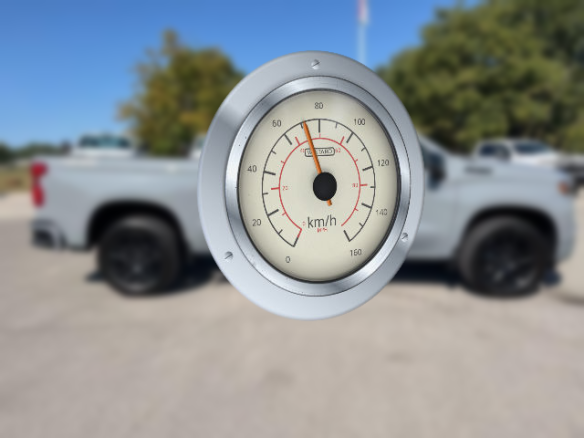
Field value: 70 km/h
